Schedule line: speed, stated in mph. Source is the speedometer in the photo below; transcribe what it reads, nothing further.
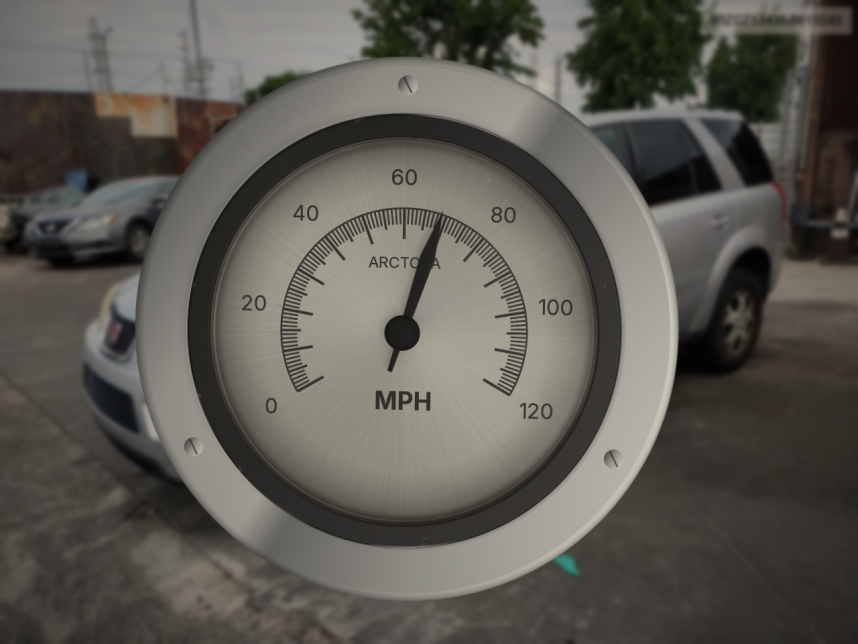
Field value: 69 mph
